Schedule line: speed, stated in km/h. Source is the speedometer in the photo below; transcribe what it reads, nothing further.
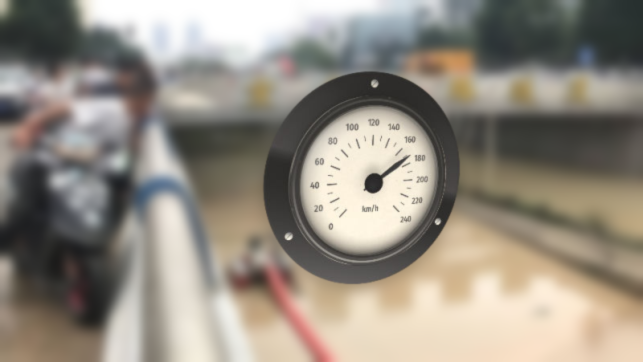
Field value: 170 km/h
